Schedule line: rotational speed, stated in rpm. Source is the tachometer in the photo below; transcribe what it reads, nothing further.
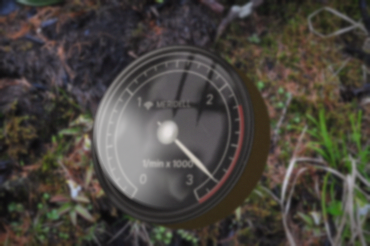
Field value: 2800 rpm
